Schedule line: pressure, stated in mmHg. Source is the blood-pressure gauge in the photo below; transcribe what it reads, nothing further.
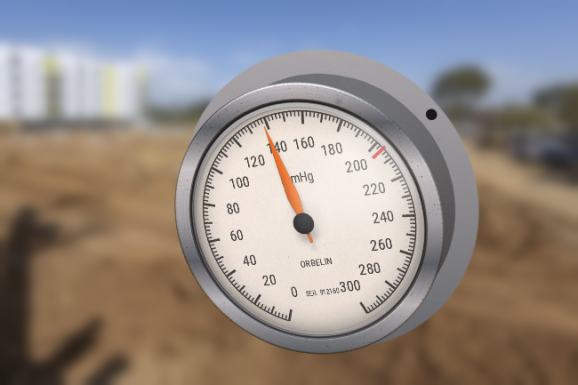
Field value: 140 mmHg
